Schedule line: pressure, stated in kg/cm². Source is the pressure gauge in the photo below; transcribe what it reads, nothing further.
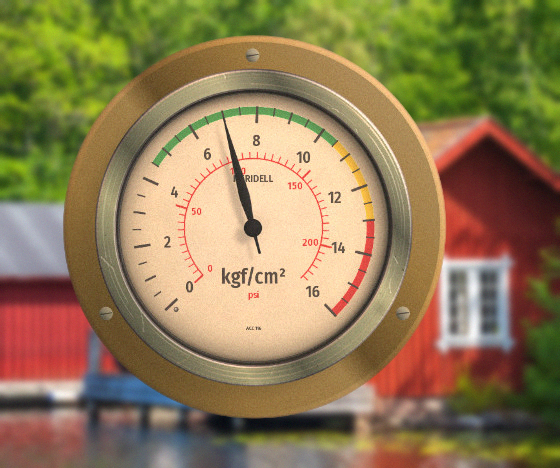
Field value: 7 kg/cm²
